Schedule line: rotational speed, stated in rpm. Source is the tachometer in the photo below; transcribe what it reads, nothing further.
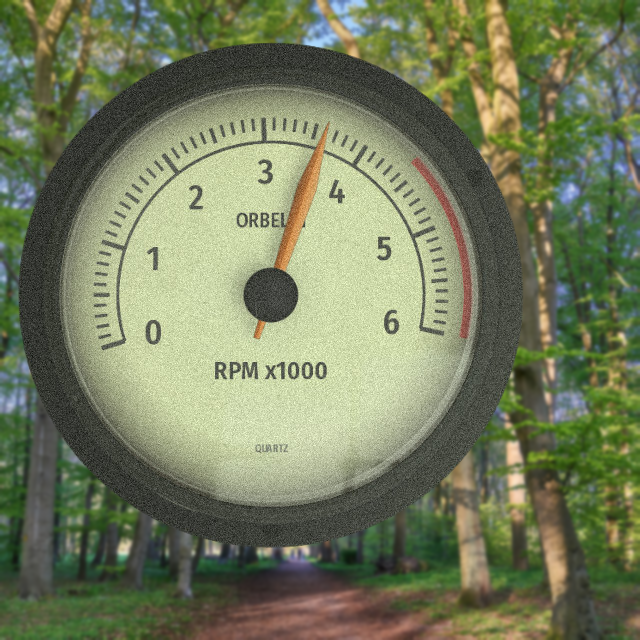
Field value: 3600 rpm
